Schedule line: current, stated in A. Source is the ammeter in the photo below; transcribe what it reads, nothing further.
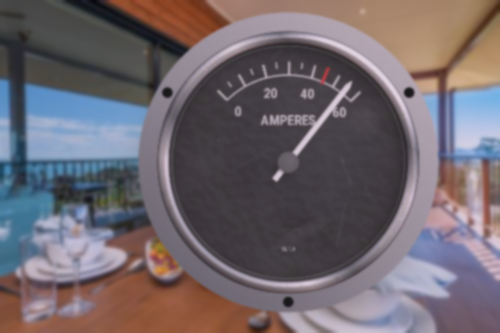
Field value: 55 A
